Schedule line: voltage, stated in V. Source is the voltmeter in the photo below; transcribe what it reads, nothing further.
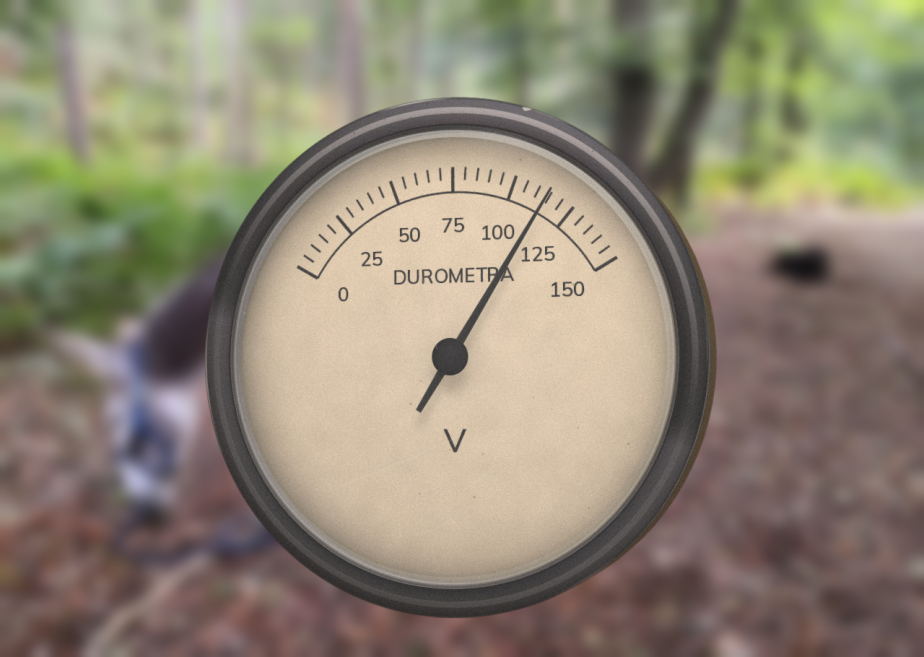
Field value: 115 V
